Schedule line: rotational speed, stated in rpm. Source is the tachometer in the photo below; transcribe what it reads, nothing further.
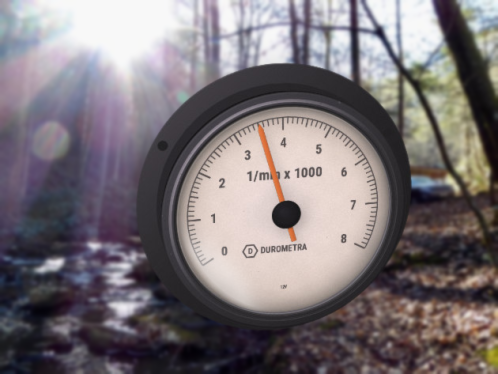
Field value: 3500 rpm
